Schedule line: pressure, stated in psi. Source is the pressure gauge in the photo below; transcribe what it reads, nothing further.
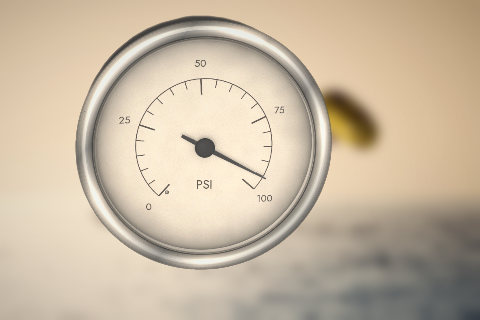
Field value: 95 psi
